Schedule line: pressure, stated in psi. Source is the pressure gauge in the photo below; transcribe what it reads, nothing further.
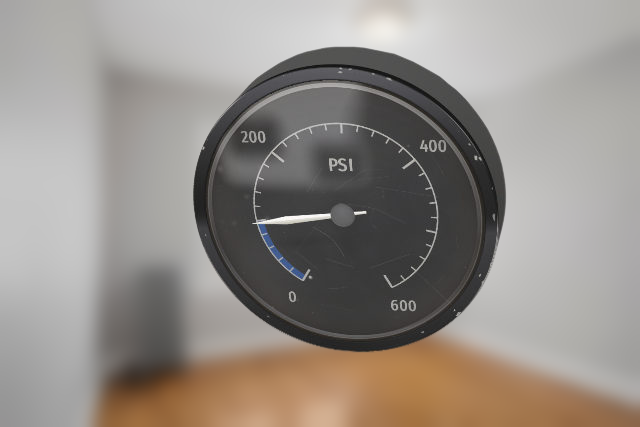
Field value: 100 psi
